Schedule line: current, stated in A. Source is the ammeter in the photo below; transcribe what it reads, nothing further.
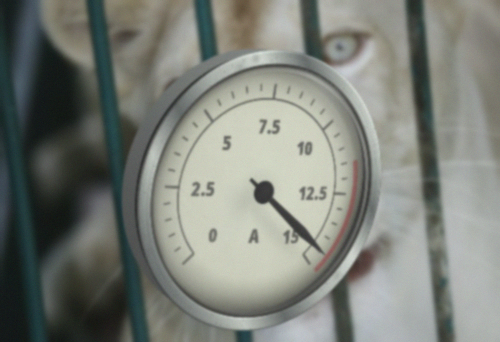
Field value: 14.5 A
